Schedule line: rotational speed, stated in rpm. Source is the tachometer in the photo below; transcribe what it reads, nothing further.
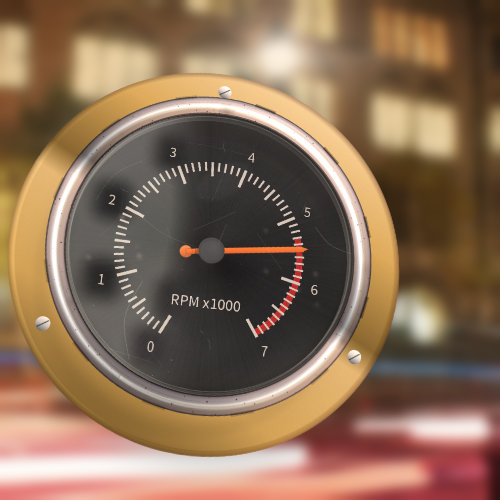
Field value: 5500 rpm
